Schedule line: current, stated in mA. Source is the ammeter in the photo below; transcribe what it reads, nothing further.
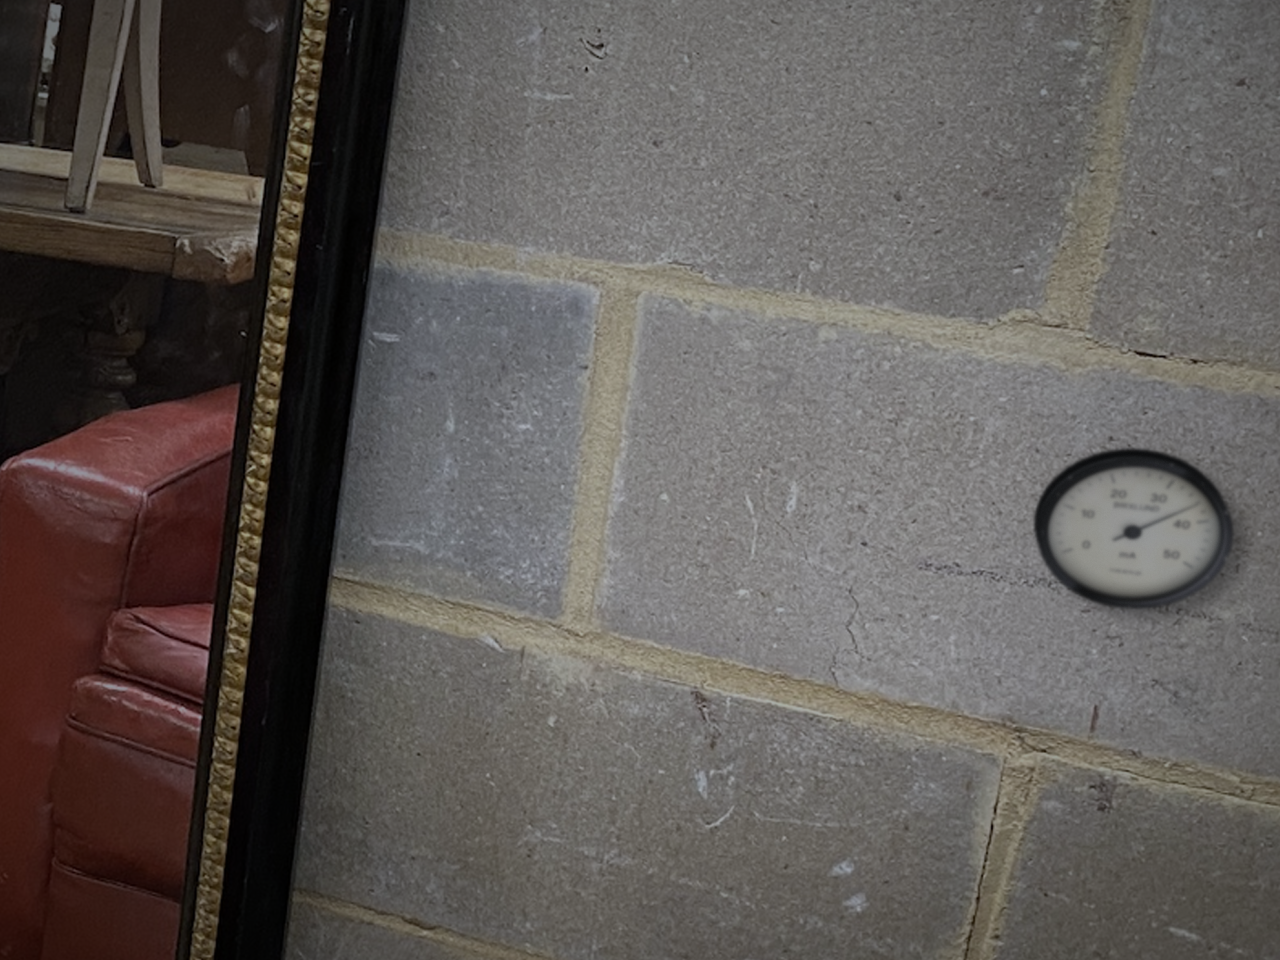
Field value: 36 mA
